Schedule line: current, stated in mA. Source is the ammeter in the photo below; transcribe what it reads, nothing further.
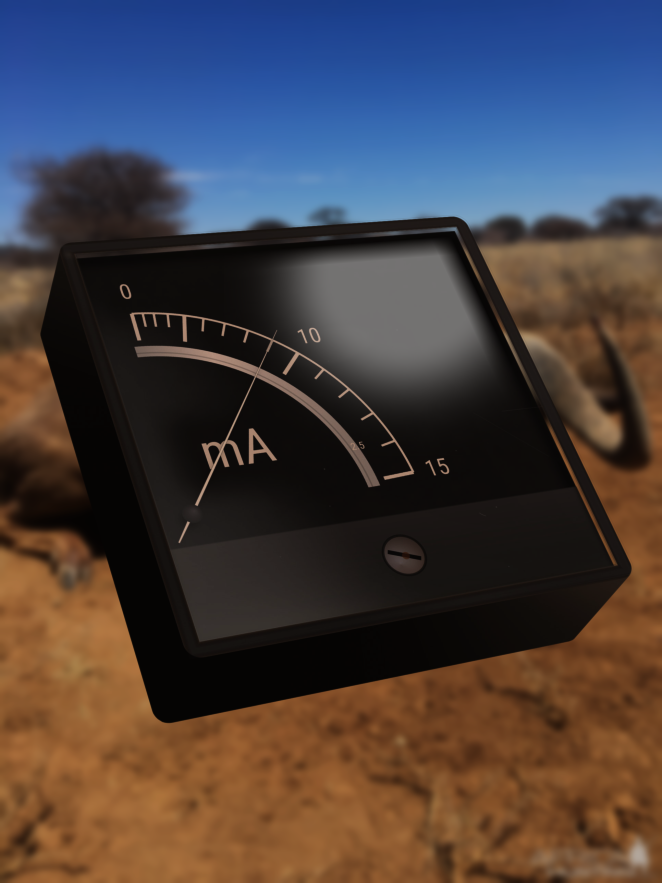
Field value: 9 mA
